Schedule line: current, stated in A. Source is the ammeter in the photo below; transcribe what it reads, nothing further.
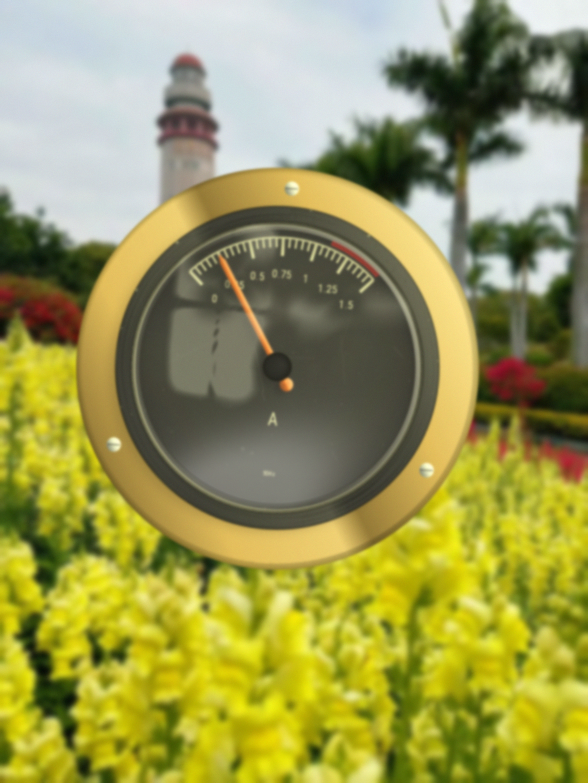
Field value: 0.25 A
